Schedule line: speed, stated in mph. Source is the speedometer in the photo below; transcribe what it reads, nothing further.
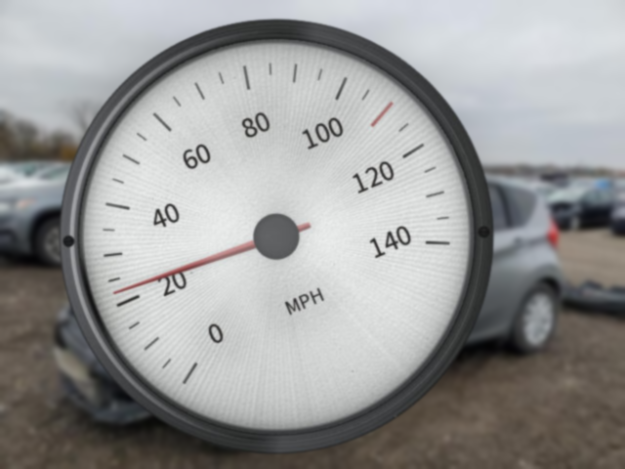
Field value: 22.5 mph
